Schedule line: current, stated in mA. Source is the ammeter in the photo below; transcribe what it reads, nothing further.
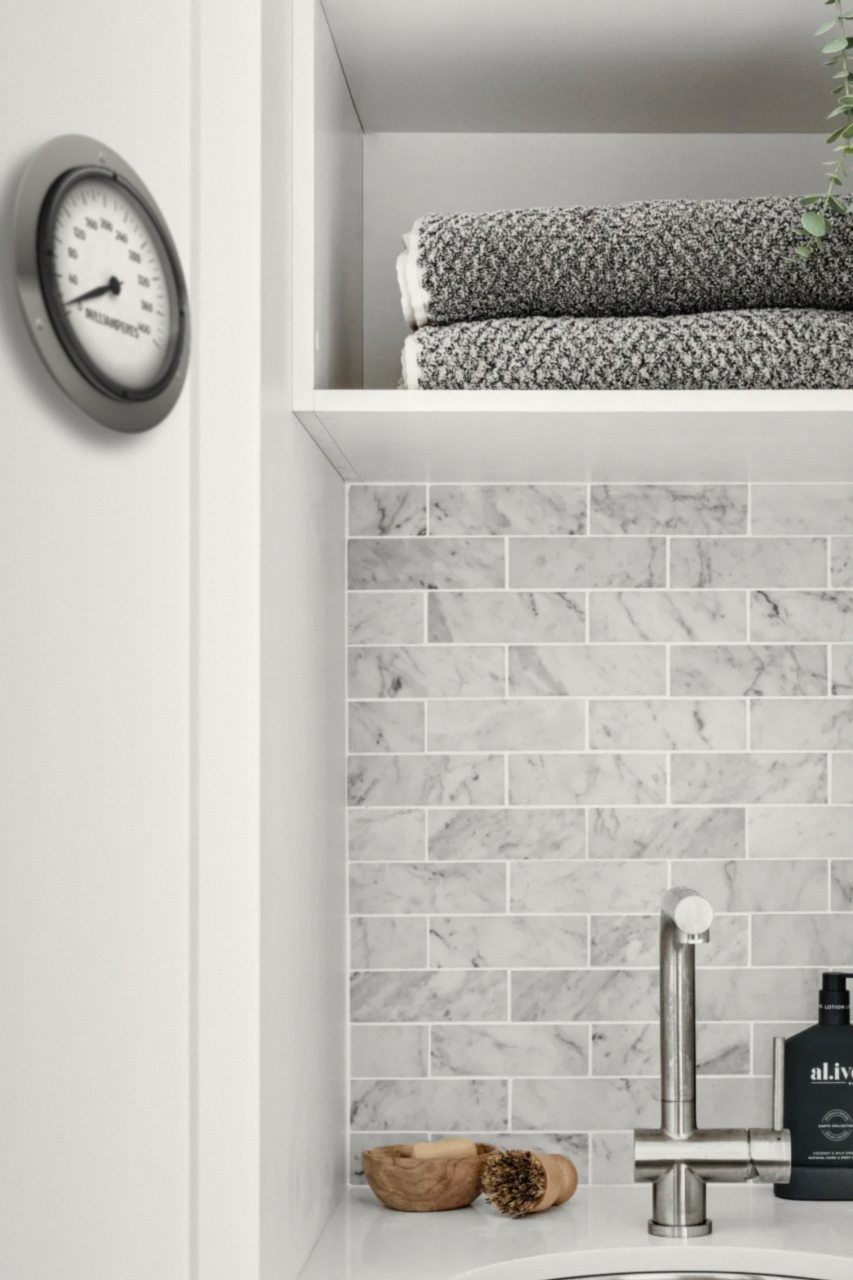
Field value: 10 mA
